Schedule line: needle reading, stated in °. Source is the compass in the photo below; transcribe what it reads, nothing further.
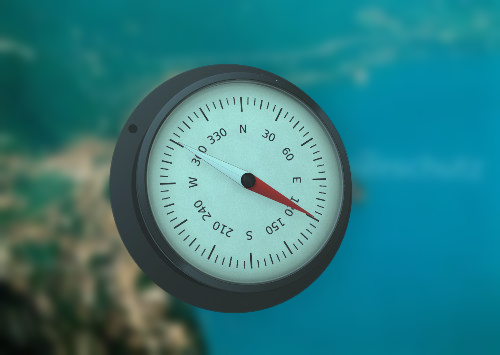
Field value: 120 °
